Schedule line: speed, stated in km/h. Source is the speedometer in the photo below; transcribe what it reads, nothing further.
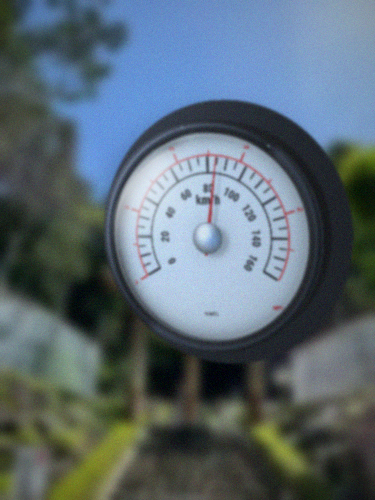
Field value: 85 km/h
